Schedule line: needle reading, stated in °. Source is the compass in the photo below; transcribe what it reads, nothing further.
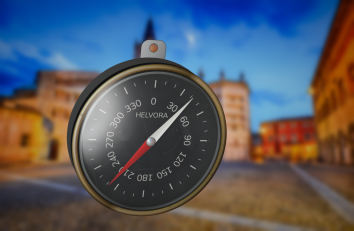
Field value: 220 °
